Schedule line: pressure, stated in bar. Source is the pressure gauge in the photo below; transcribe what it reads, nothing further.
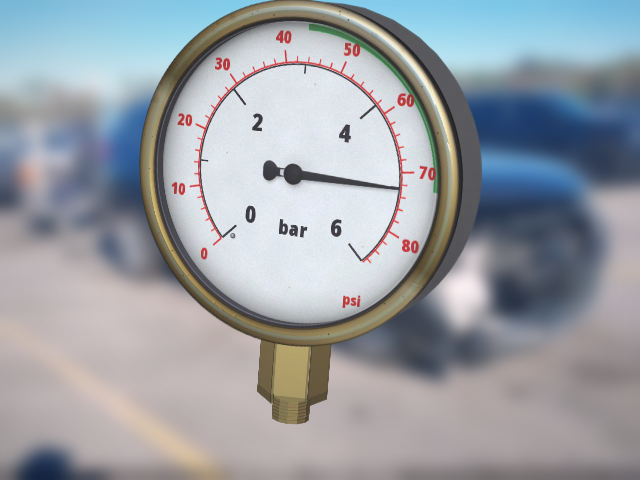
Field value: 5 bar
